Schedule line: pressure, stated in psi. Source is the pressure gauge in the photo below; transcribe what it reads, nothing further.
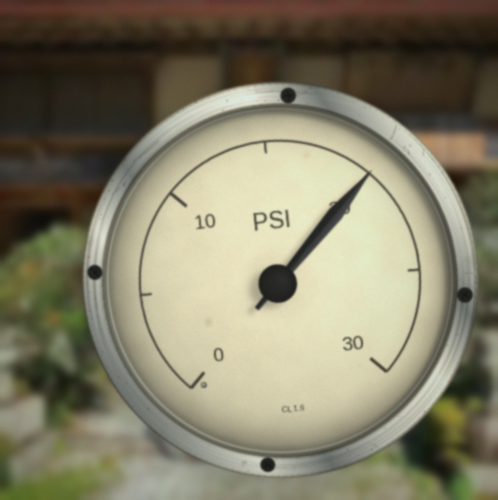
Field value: 20 psi
